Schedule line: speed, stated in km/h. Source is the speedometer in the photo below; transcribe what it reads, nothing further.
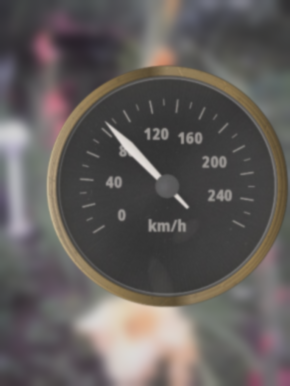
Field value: 85 km/h
